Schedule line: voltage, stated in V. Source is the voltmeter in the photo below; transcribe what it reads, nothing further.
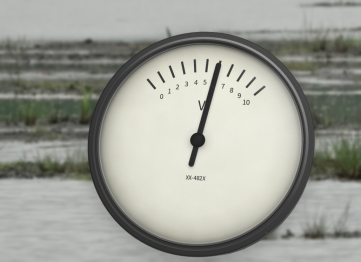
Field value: 6 V
